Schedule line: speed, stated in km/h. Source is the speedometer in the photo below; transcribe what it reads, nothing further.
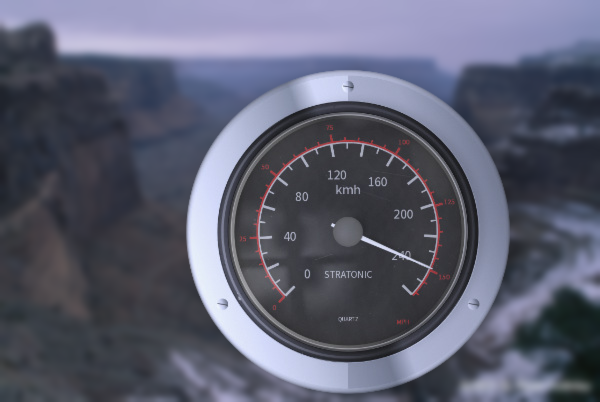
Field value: 240 km/h
